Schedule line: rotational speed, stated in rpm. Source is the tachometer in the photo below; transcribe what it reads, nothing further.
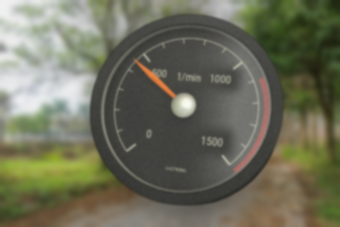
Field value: 450 rpm
